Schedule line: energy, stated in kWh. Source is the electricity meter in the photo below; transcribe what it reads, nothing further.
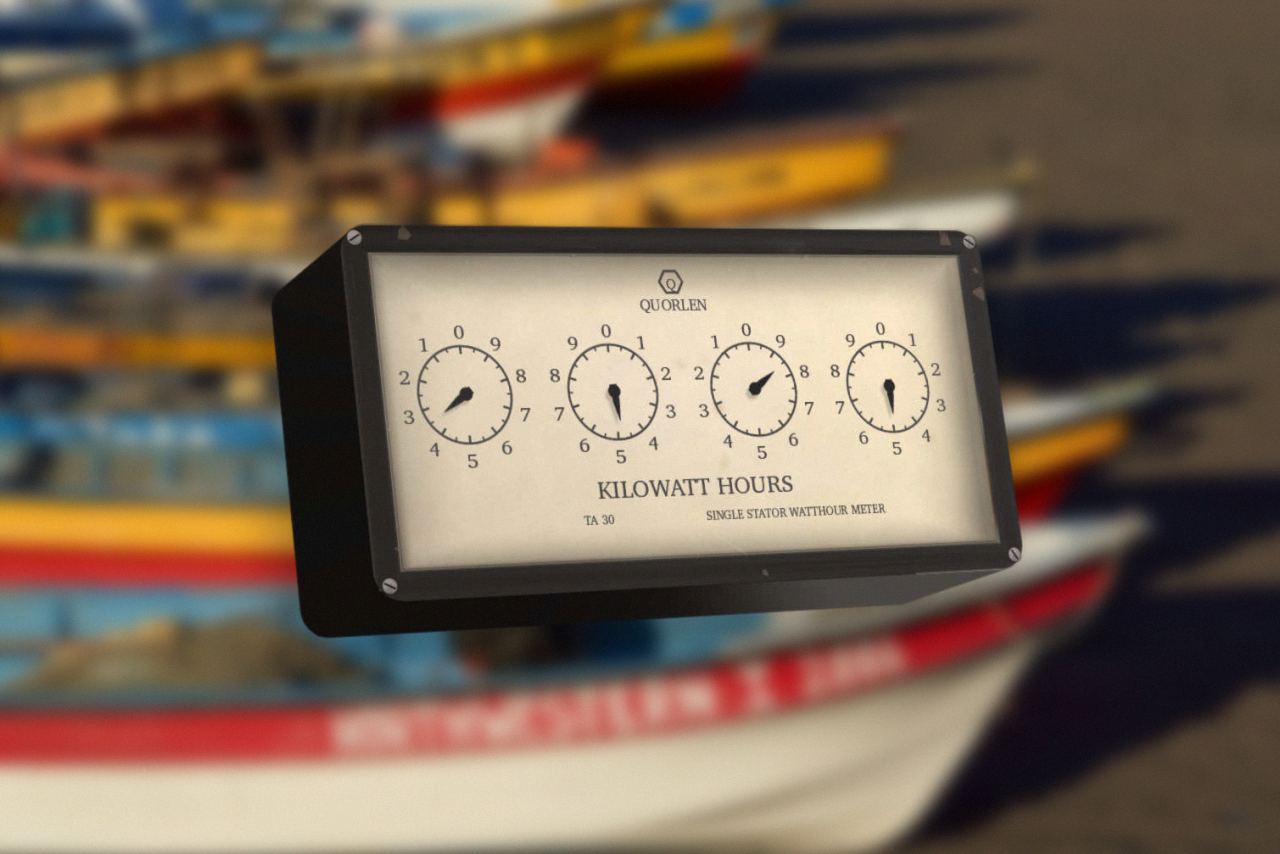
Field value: 3485 kWh
